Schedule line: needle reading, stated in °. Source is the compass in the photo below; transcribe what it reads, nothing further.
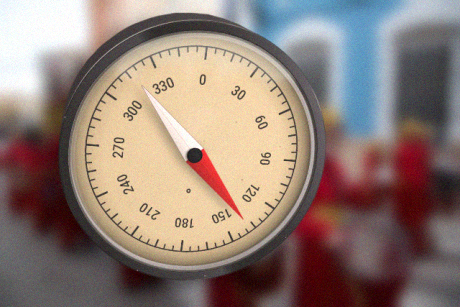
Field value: 137.5 °
